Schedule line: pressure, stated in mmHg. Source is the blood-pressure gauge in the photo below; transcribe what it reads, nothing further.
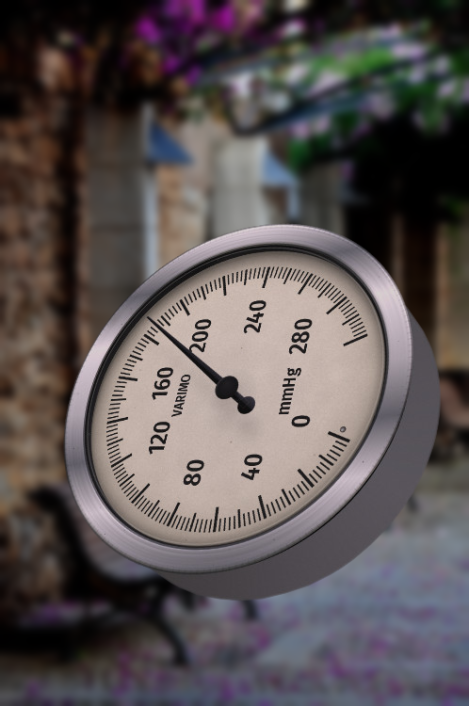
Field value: 186 mmHg
